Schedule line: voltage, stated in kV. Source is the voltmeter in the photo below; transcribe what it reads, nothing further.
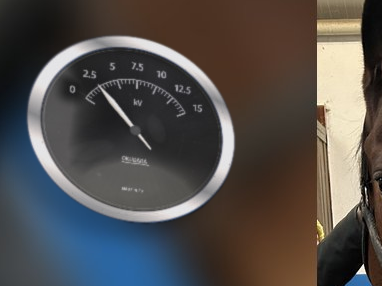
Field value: 2.5 kV
